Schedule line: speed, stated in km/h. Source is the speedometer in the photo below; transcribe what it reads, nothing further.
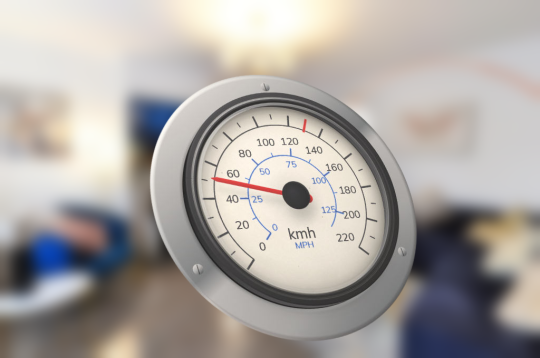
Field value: 50 km/h
